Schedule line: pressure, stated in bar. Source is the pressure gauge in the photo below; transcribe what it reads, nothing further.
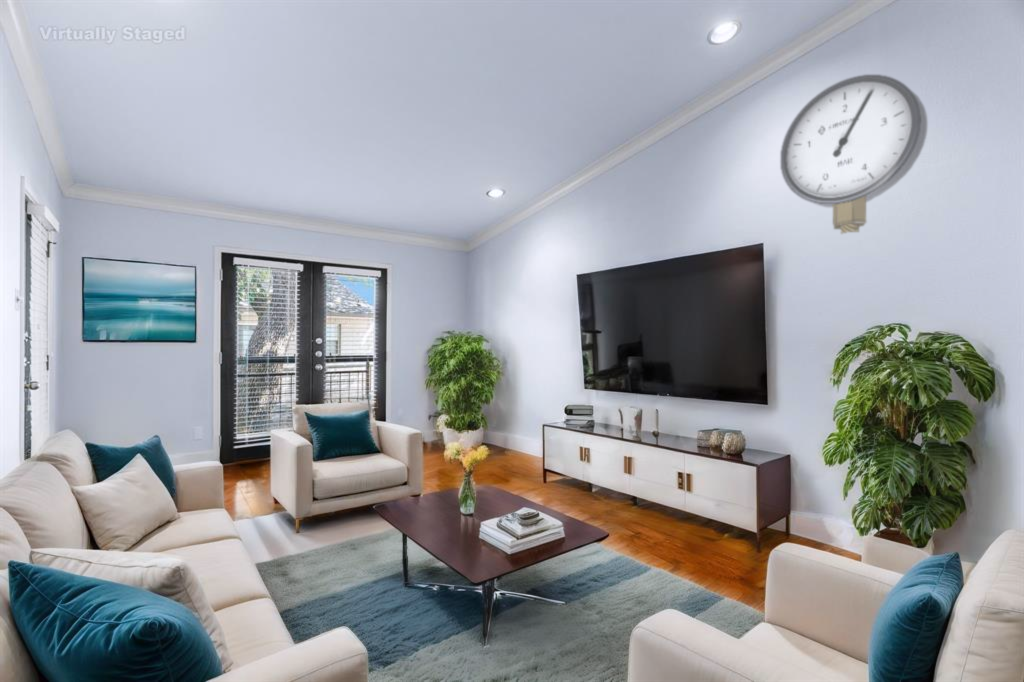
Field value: 2.4 bar
